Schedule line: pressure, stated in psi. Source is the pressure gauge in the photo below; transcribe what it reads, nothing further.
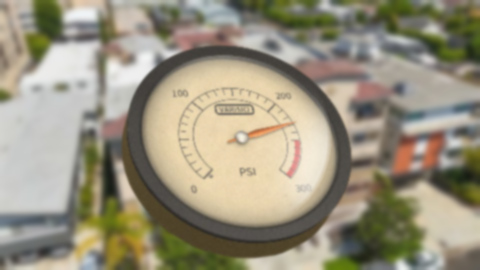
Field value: 230 psi
